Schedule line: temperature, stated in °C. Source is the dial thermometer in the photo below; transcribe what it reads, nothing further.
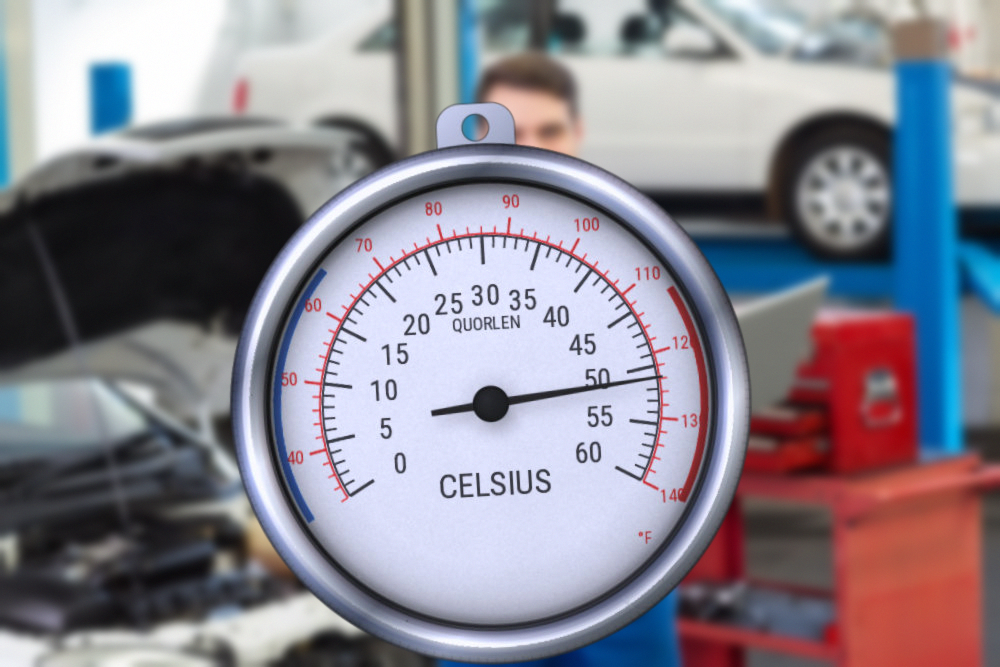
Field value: 51 °C
